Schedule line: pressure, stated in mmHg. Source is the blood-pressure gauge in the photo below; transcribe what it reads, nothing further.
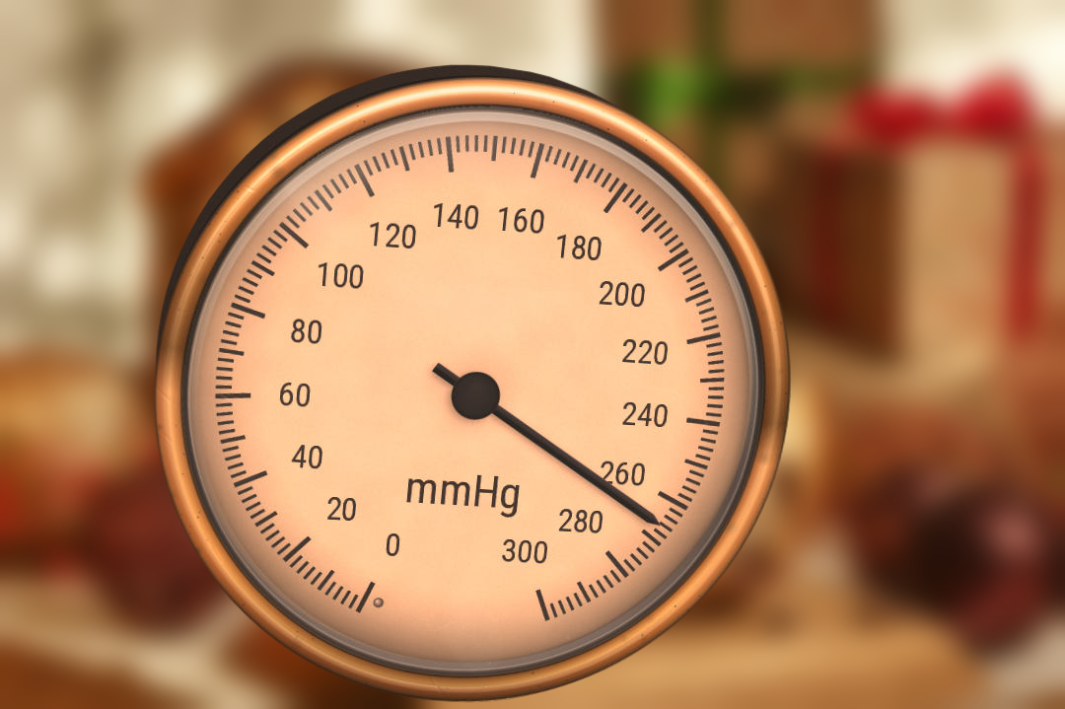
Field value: 266 mmHg
